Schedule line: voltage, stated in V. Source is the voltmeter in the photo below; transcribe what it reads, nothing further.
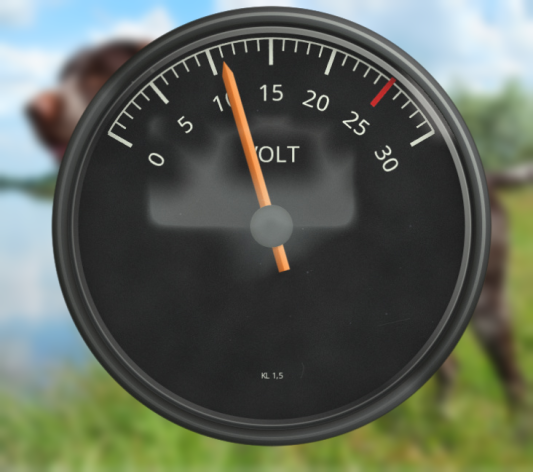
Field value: 11 V
